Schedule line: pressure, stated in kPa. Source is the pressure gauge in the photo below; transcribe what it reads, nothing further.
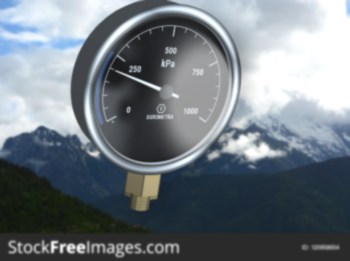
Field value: 200 kPa
